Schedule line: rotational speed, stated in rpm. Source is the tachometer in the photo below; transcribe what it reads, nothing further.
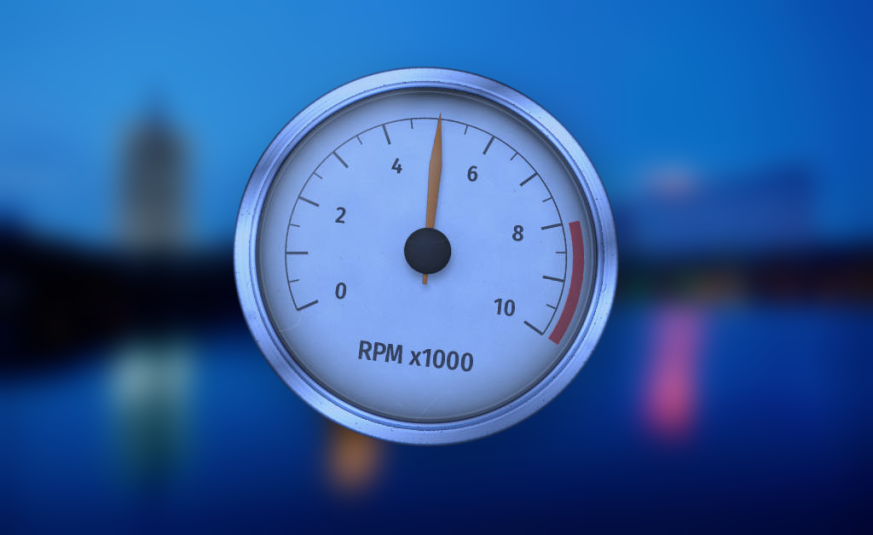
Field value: 5000 rpm
